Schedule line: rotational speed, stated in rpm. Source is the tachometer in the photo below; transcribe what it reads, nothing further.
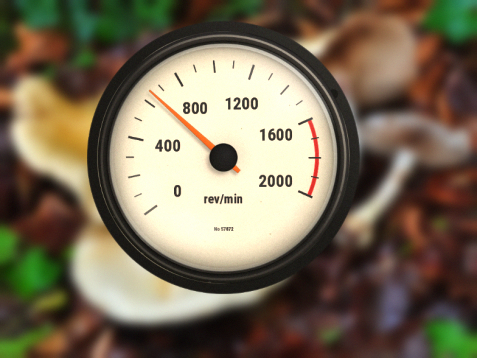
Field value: 650 rpm
